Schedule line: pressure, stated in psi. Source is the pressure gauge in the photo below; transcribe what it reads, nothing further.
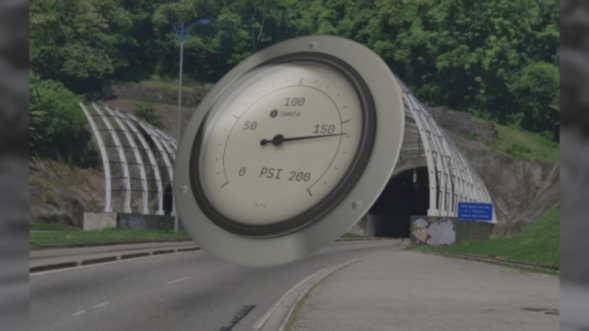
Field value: 160 psi
